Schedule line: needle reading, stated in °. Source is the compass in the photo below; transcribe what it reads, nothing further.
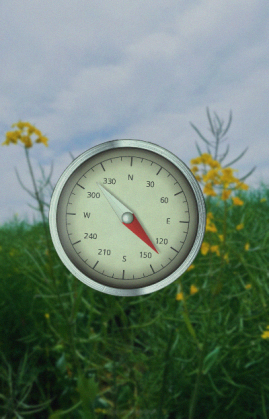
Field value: 135 °
